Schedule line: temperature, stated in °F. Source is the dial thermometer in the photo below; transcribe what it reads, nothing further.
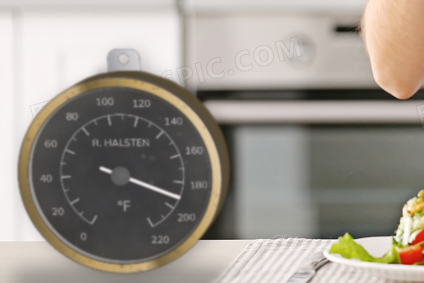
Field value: 190 °F
